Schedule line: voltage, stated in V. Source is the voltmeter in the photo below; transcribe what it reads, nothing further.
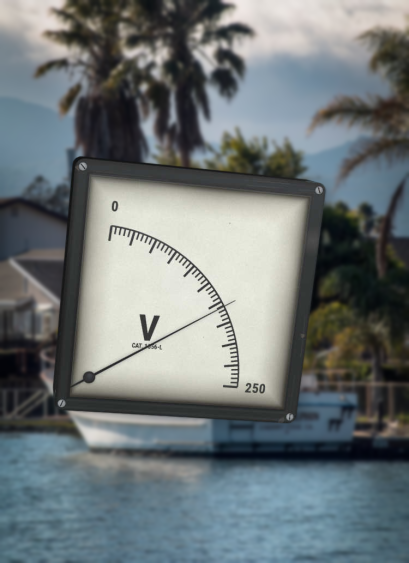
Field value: 155 V
